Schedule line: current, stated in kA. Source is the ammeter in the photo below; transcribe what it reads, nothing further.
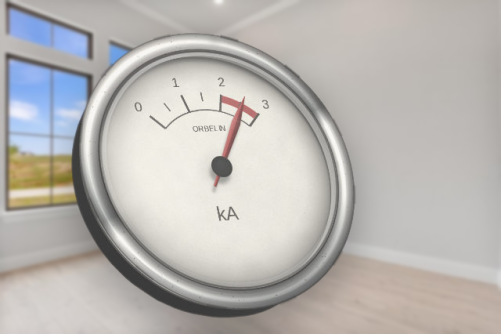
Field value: 2.5 kA
